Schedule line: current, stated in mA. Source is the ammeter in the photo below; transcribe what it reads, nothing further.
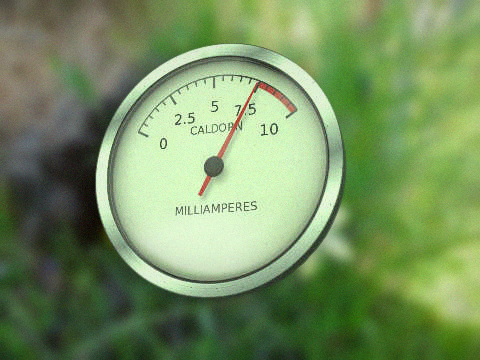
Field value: 7.5 mA
